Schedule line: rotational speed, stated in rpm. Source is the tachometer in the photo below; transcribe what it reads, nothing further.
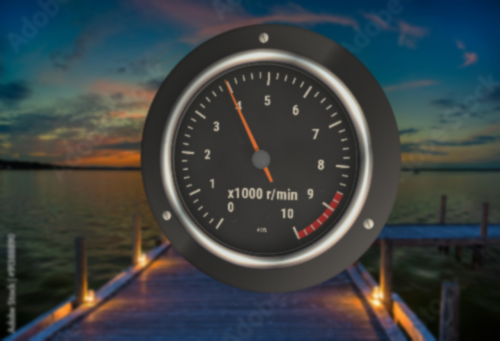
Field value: 4000 rpm
